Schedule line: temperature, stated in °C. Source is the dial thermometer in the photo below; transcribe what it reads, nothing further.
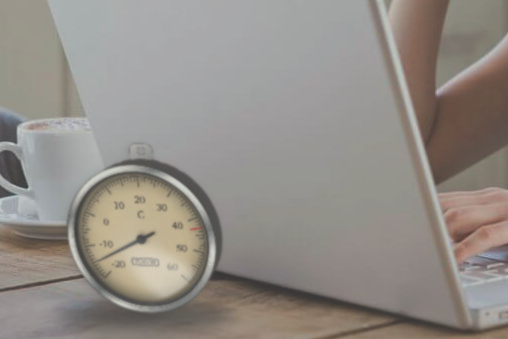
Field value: -15 °C
